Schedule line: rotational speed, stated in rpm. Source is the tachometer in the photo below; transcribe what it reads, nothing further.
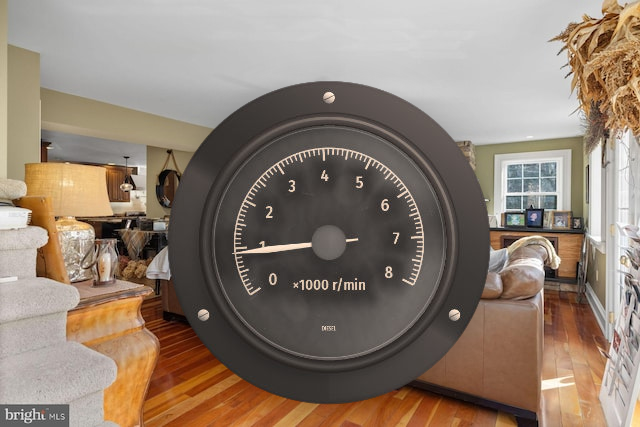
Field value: 900 rpm
